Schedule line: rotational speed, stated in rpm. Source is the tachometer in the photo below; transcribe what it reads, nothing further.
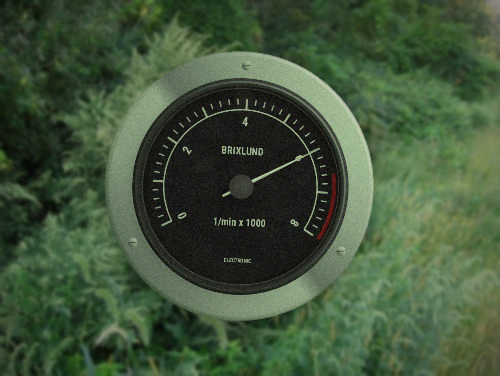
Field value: 6000 rpm
